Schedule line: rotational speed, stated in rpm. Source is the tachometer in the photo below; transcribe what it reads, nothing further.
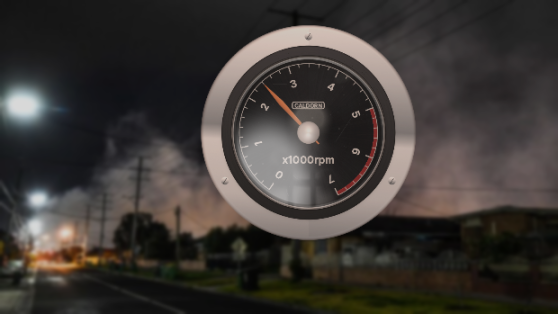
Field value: 2400 rpm
